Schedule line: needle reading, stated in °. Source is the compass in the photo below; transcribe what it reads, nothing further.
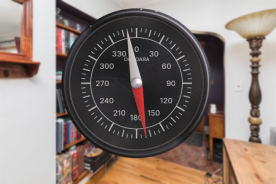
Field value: 170 °
